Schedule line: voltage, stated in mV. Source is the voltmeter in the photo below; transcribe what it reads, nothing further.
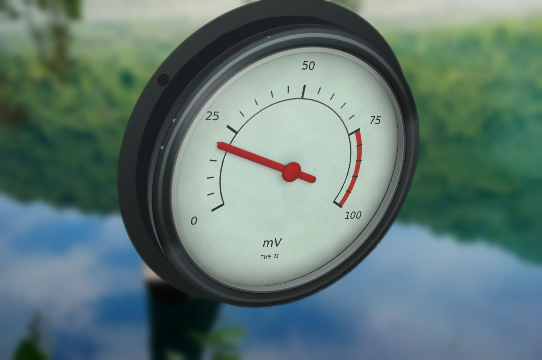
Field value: 20 mV
